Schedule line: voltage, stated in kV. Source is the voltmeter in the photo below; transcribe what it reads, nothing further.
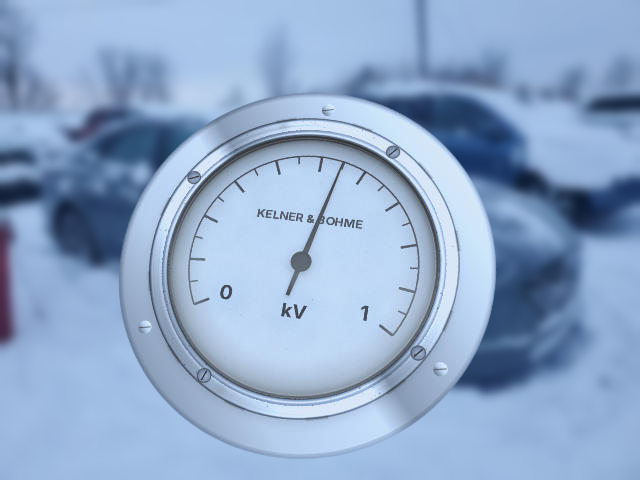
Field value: 0.55 kV
